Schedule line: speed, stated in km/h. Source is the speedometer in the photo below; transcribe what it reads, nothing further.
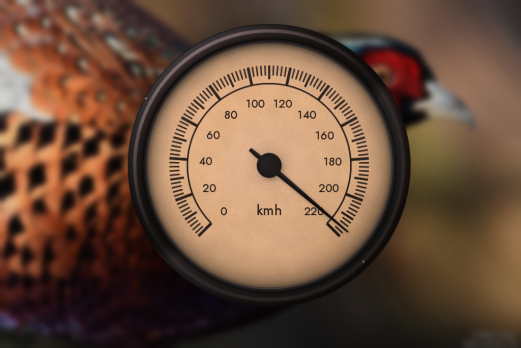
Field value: 216 km/h
